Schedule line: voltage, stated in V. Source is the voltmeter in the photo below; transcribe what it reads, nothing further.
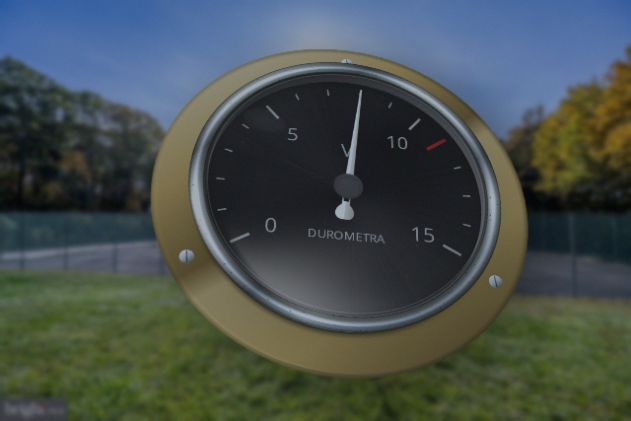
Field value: 8 V
